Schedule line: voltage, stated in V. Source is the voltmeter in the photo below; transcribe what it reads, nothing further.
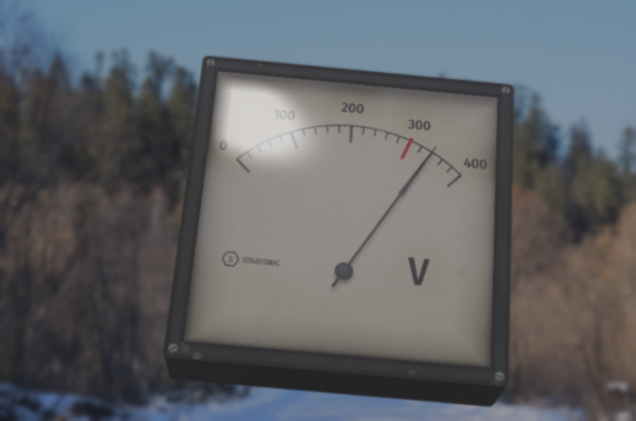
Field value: 340 V
